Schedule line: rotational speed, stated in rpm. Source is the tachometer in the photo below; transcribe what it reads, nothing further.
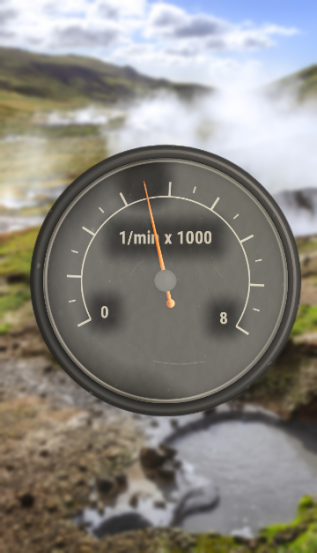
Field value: 3500 rpm
